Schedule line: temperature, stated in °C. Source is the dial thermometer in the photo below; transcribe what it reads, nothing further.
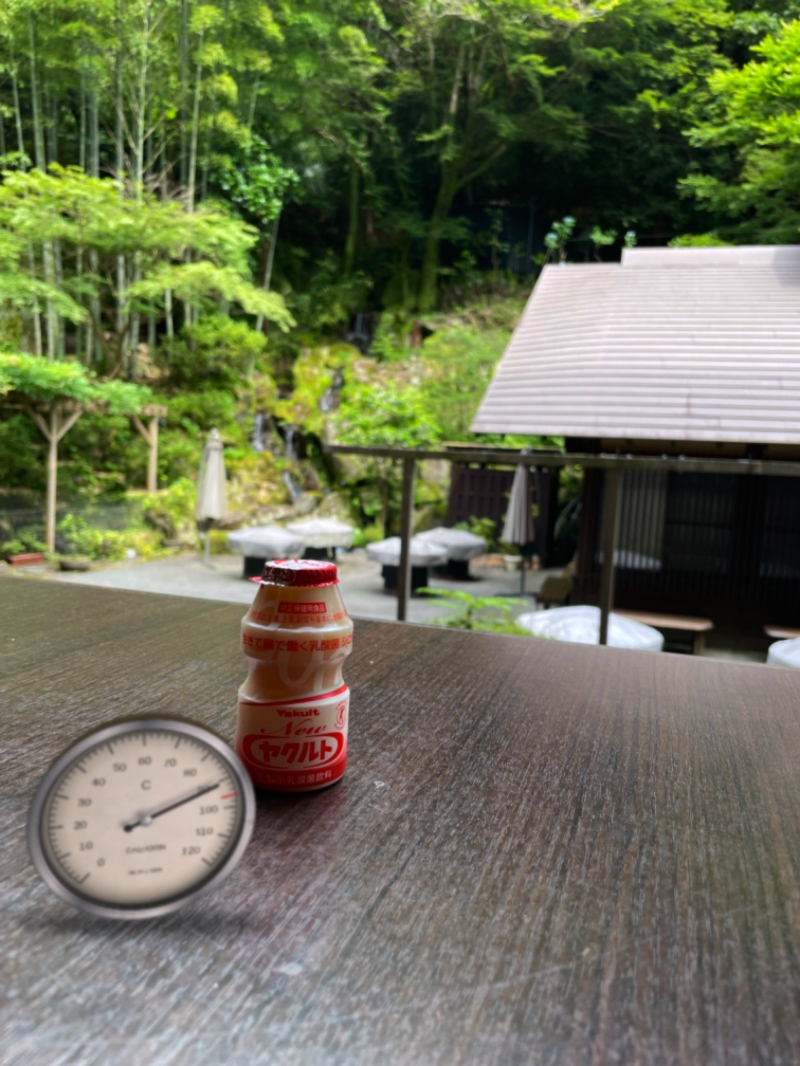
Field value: 90 °C
